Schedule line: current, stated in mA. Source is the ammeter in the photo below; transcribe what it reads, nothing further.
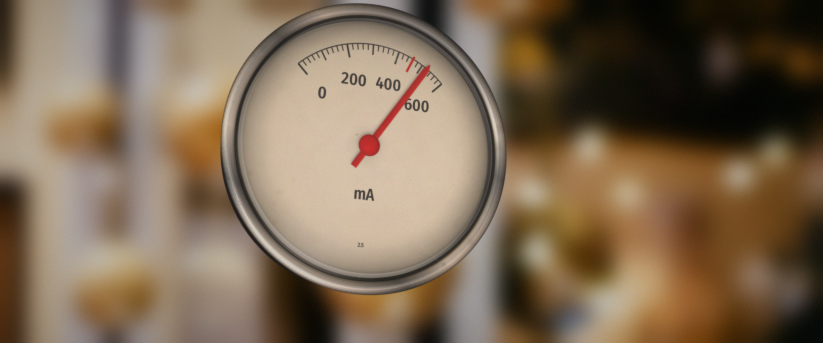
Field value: 520 mA
